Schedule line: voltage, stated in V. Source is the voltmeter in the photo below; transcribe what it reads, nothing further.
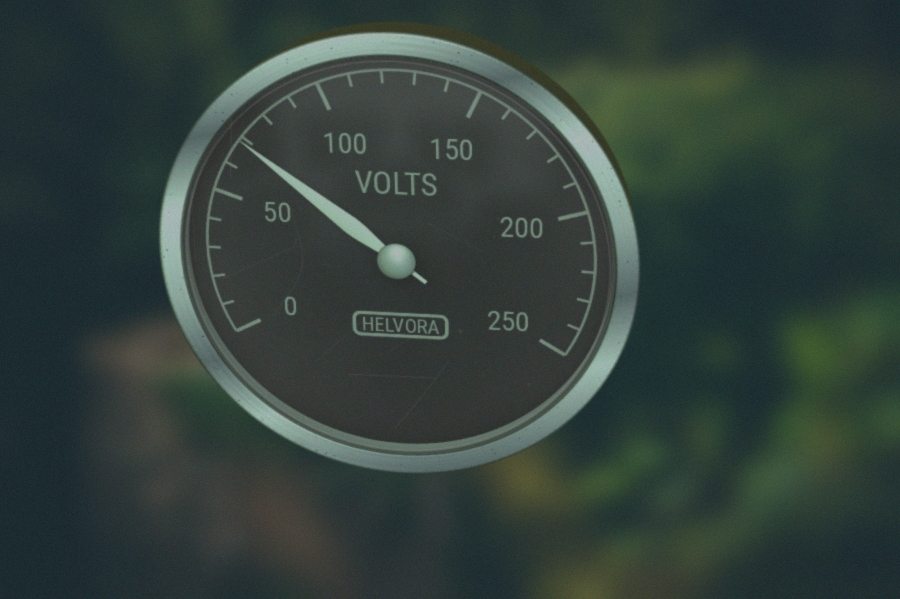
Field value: 70 V
